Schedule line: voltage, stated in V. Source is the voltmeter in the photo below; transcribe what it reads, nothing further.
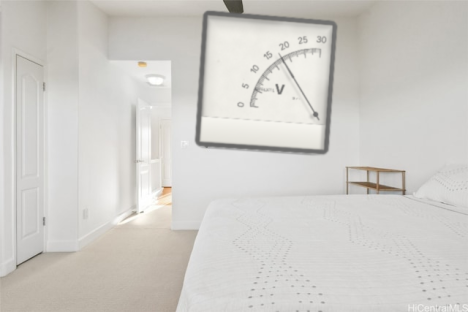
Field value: 17.5 V
